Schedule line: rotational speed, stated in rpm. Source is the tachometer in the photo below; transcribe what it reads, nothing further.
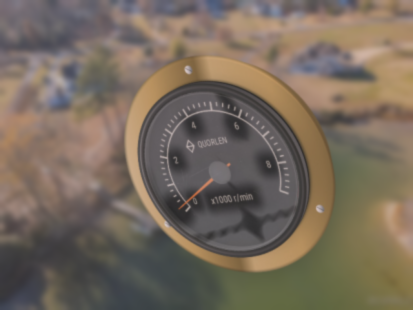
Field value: 200 rpm
